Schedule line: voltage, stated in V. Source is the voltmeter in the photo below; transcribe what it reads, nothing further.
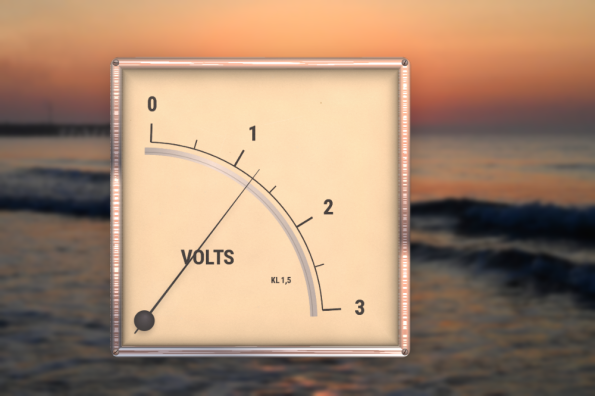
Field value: 1.25 V
